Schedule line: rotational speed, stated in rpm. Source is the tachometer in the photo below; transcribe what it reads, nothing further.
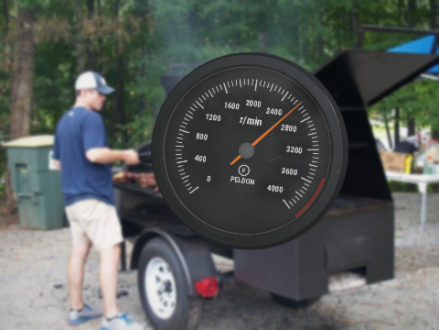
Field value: 2600 rpm
